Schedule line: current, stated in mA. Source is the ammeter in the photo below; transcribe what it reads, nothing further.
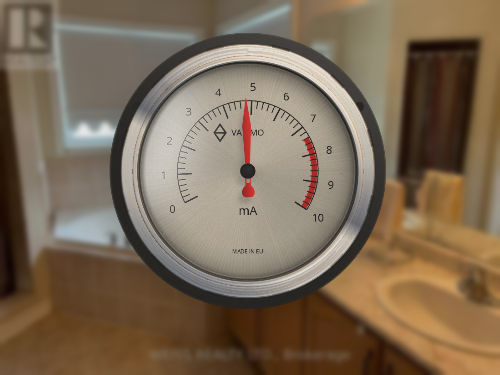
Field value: 4.8 mA
